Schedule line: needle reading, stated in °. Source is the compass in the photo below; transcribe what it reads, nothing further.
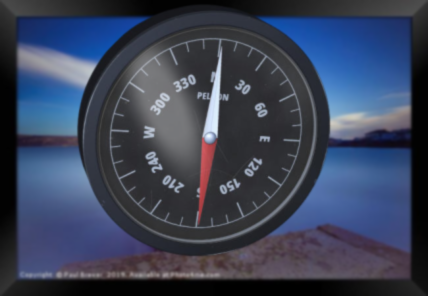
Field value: 180 °
